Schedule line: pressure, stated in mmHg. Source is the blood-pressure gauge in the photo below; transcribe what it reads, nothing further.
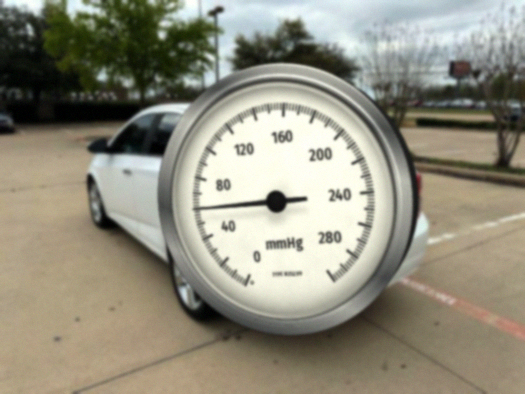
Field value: 60 mmHg
